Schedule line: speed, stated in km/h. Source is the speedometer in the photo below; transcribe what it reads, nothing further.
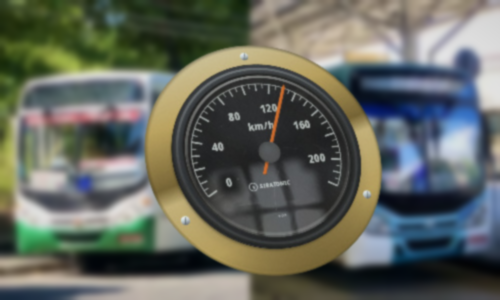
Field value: 130 km/h
